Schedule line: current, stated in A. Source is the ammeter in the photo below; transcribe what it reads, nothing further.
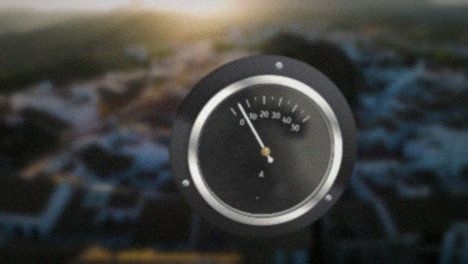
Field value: 5 A
